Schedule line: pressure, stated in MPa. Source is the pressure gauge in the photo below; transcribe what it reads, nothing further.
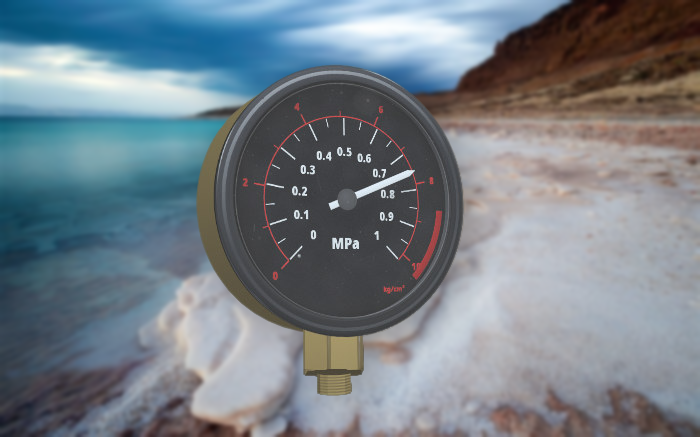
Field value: 0.75 MPa
